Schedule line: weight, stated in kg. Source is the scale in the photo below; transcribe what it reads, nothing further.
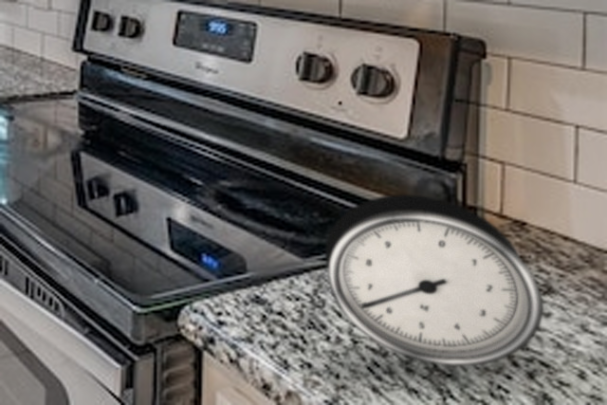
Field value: 6.5 kg
